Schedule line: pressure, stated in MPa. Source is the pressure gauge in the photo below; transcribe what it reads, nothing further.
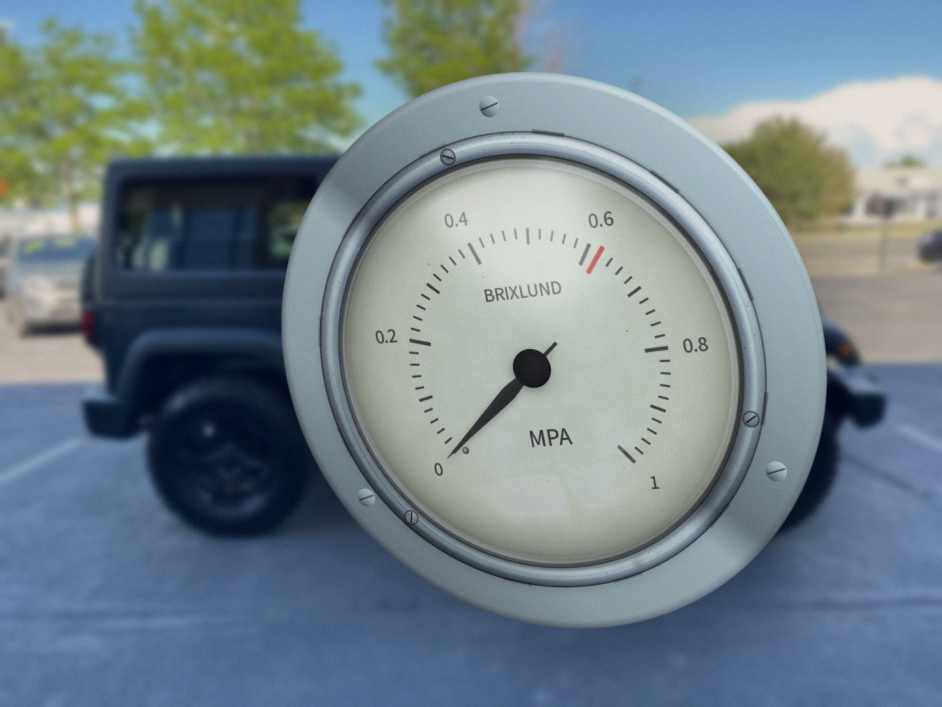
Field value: 0 MPa
